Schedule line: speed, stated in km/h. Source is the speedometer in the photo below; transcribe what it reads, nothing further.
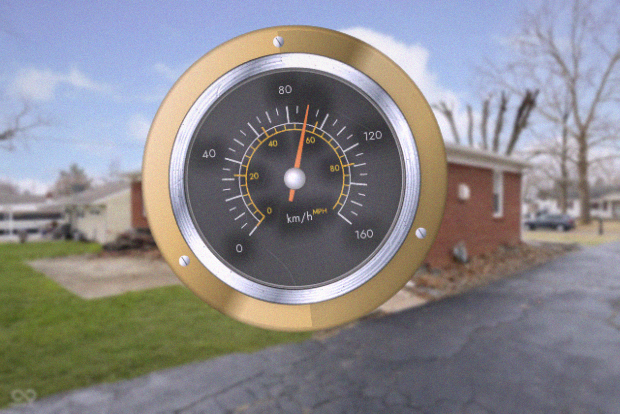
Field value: 90 km/h
